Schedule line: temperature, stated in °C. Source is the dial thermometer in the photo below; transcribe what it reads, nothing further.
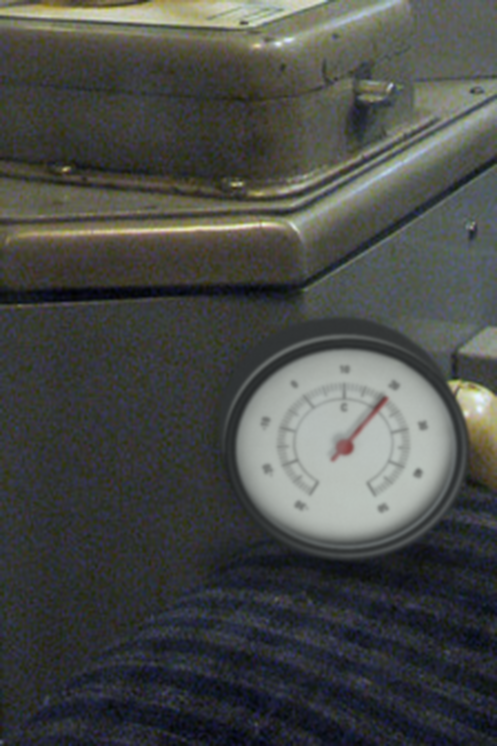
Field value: 20 °C
